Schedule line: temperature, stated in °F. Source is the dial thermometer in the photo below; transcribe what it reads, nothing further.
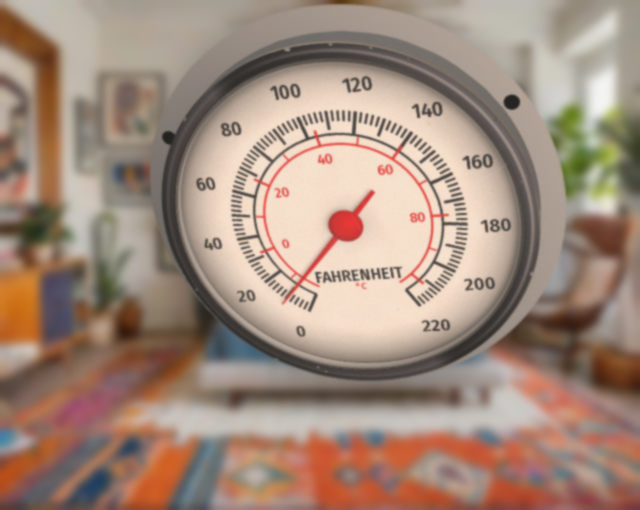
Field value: 10 °F
